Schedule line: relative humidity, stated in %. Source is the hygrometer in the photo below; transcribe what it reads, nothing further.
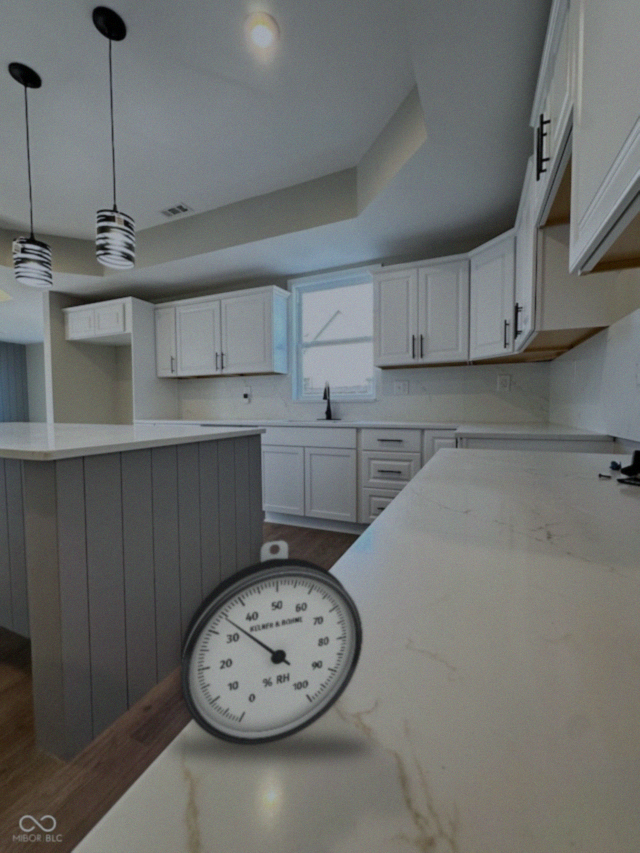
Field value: 35 %
